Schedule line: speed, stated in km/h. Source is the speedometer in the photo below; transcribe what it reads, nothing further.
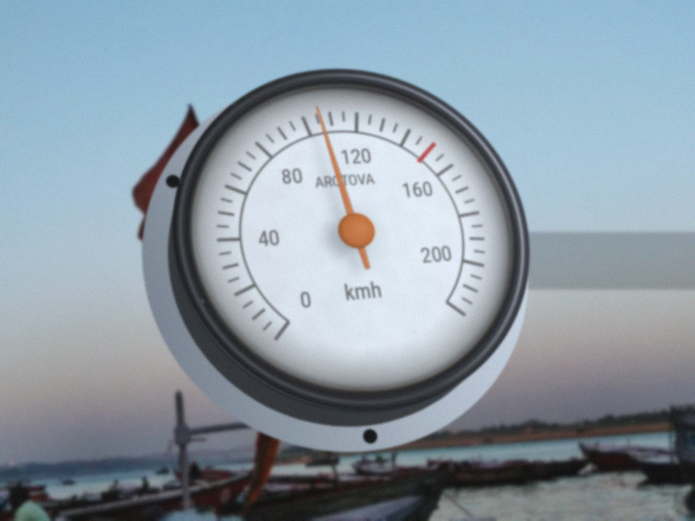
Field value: 105 km/h
